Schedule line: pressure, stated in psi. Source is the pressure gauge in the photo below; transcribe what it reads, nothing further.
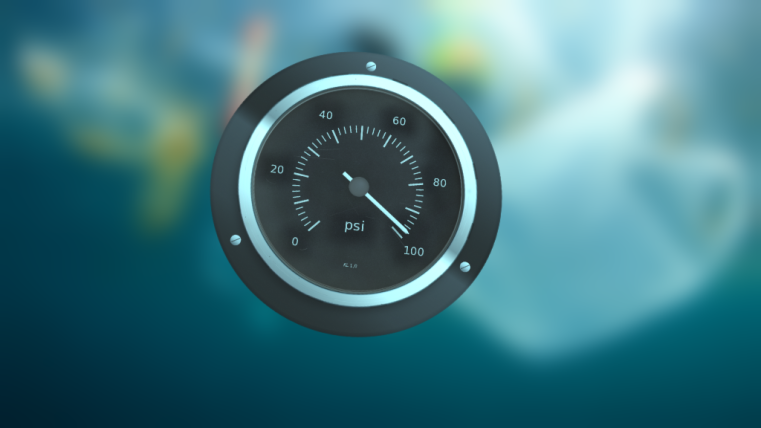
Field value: 98 psi
